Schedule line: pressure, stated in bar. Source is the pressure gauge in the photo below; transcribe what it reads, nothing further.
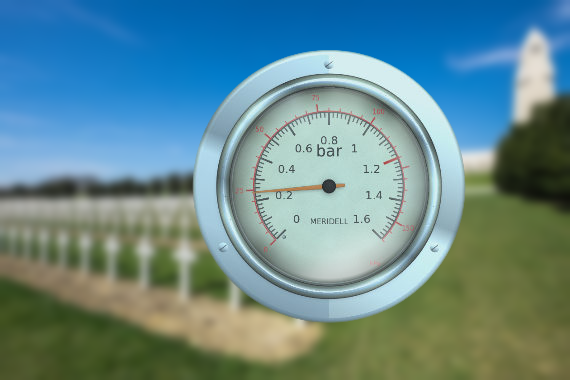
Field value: 0.24 bar
